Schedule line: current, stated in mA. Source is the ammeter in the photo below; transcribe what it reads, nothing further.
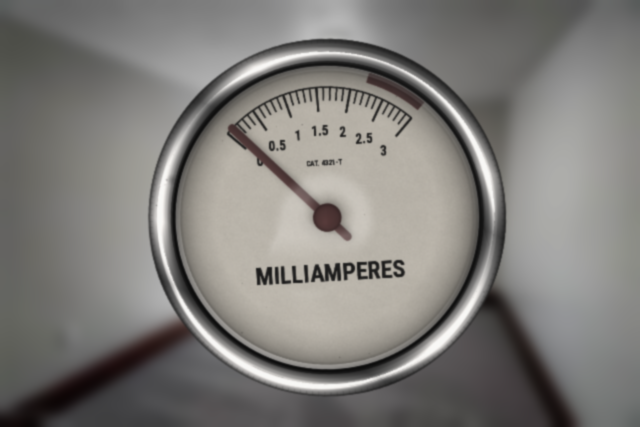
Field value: 0.1 mA
